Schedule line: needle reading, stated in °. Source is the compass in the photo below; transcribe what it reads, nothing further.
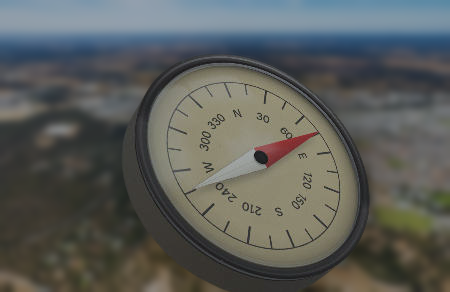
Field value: 75 °
